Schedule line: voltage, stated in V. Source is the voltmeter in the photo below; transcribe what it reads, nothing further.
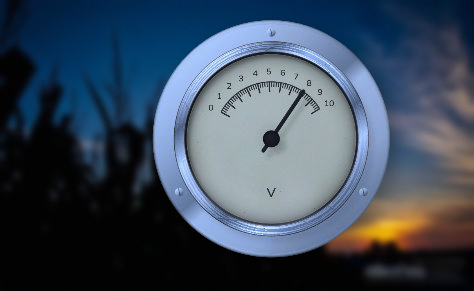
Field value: 8 V
